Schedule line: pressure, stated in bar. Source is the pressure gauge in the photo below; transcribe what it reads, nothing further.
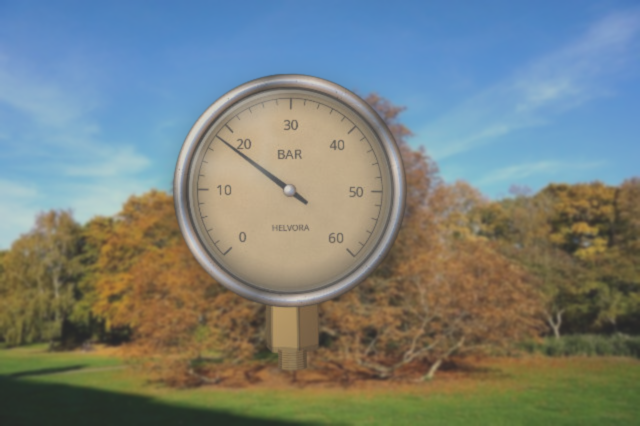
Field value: 18 bar
